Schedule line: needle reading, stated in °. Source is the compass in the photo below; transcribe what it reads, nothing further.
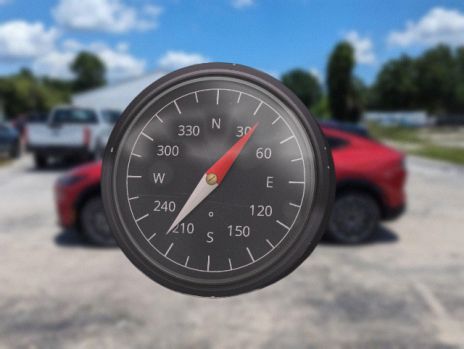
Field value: 37.5 °
